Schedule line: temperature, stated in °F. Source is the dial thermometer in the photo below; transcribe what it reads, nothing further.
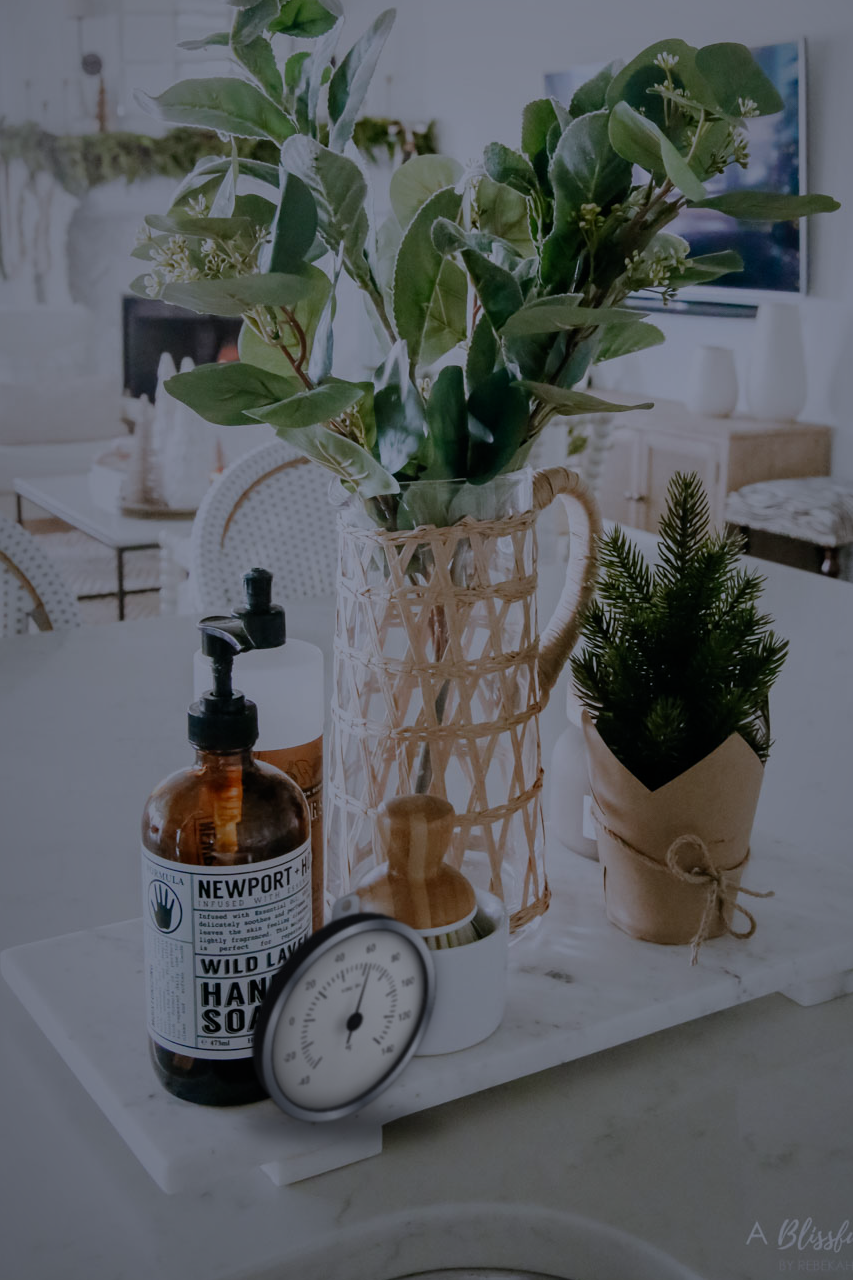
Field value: 60 °F
